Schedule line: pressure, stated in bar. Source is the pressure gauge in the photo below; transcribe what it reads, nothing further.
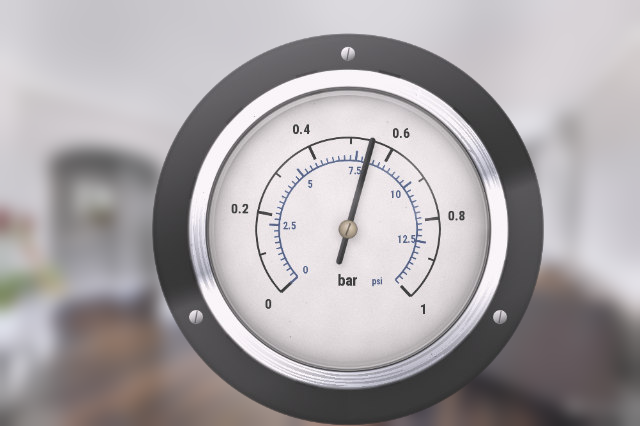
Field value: 0.55 bar
